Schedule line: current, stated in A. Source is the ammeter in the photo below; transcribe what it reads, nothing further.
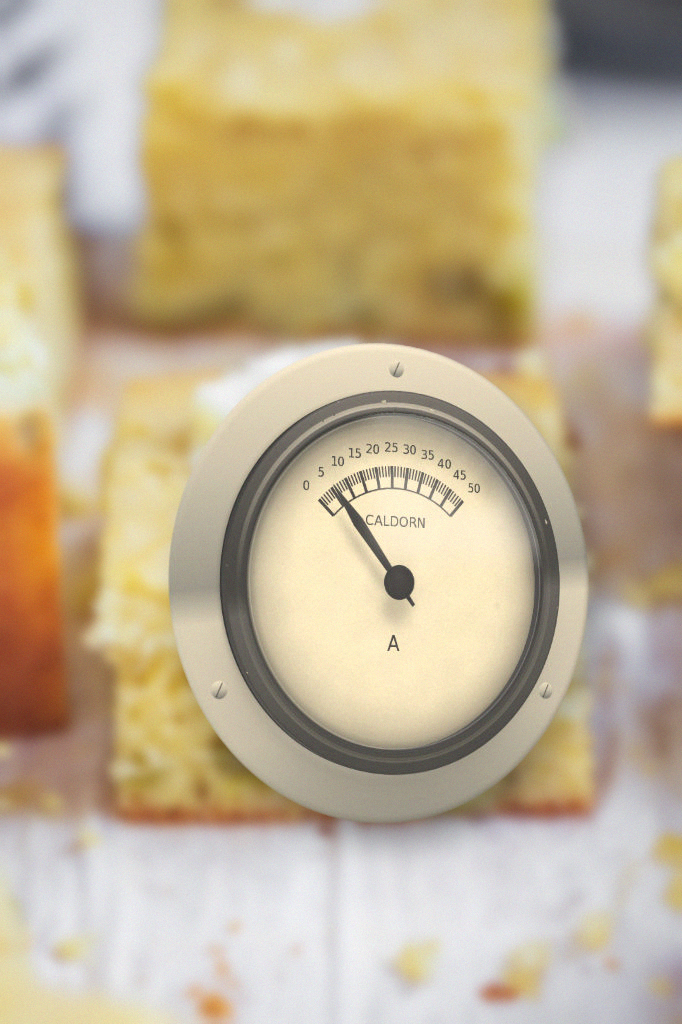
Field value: 5 A
